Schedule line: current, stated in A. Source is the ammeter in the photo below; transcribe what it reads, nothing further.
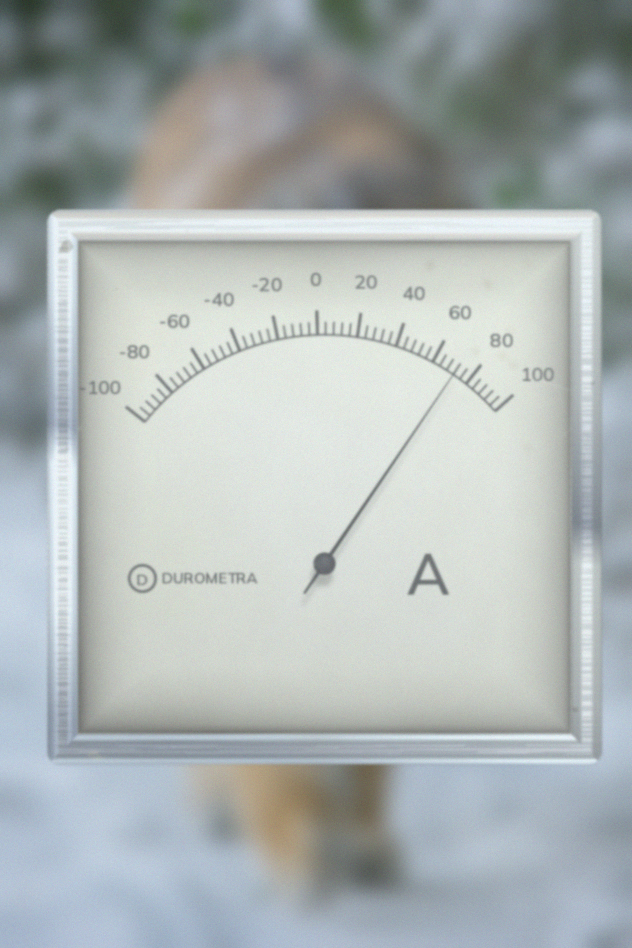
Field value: 72 A
